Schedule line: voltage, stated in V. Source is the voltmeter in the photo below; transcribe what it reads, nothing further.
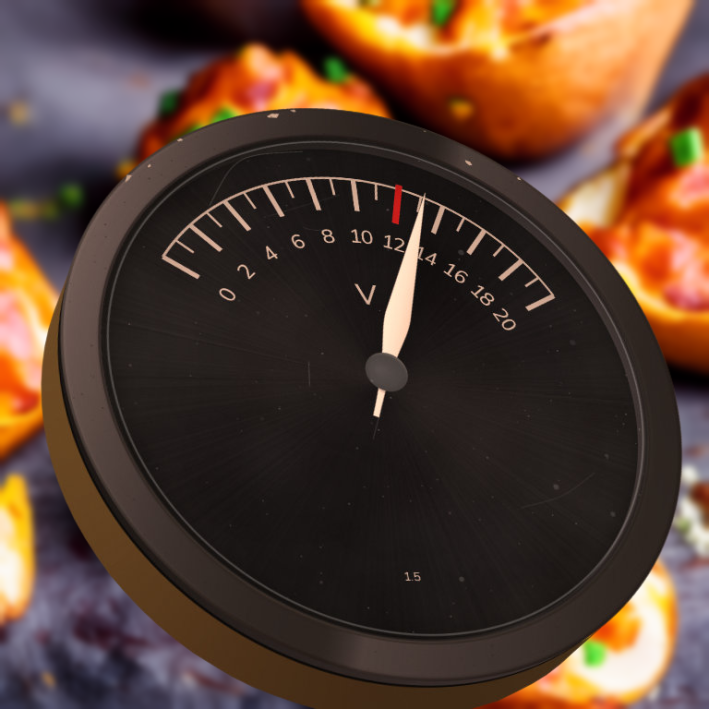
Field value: 13 V
